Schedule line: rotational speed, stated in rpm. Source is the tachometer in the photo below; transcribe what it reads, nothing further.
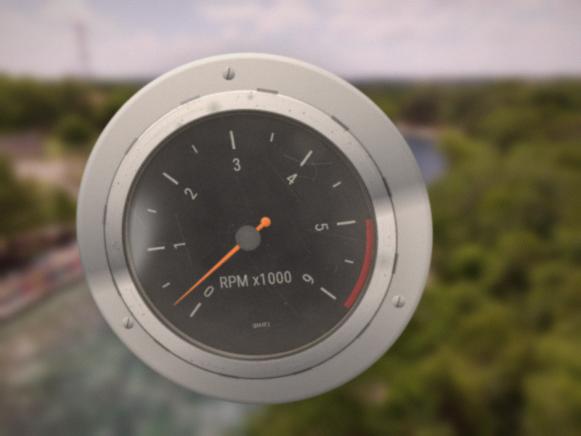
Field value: 250 rpm
